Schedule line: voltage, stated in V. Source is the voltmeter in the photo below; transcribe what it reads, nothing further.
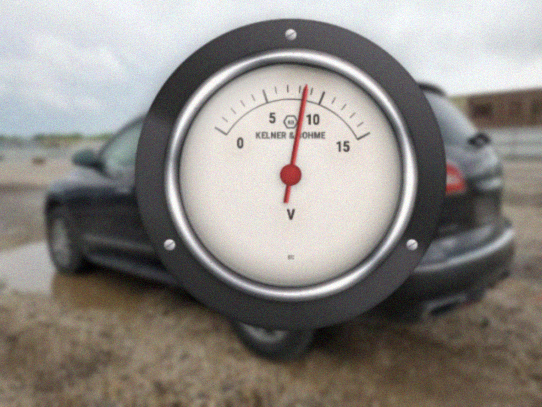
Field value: 8.5 V
